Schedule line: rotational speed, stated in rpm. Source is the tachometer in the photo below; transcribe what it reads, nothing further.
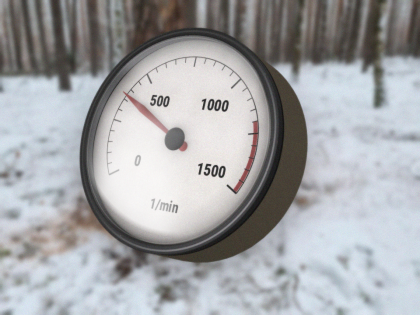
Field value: 375 rpm
